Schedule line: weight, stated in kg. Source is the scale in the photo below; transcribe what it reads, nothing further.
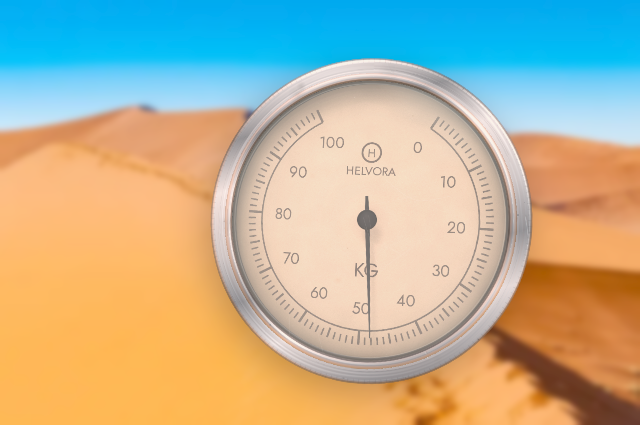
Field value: 48 kg
